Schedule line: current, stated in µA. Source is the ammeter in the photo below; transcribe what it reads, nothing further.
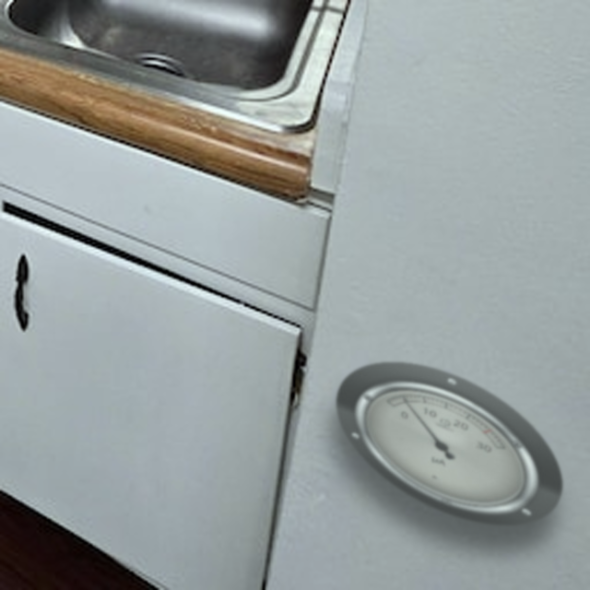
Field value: 5 µA
